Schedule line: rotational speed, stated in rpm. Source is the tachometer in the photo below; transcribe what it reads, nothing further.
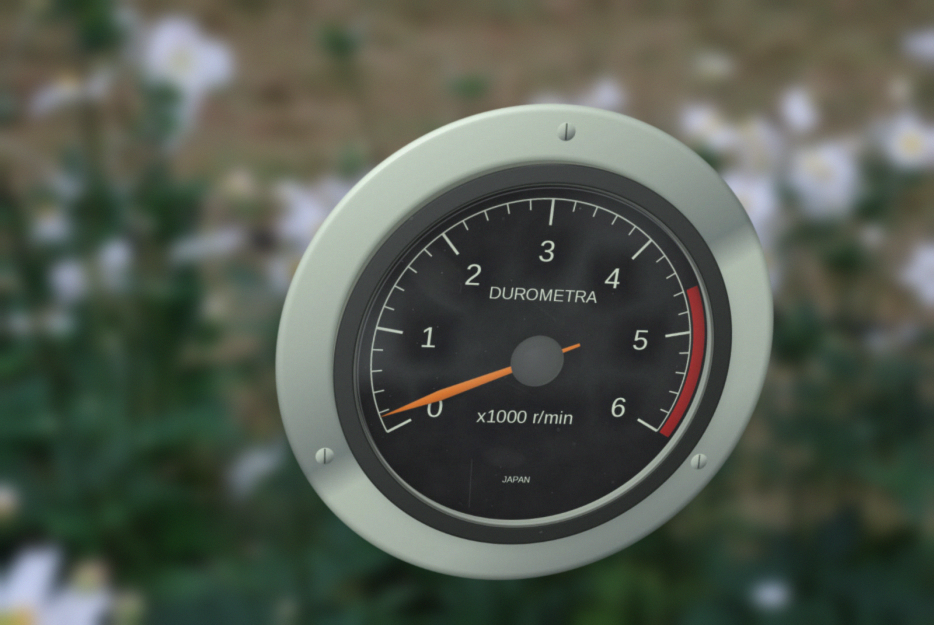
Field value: 200 rpm
